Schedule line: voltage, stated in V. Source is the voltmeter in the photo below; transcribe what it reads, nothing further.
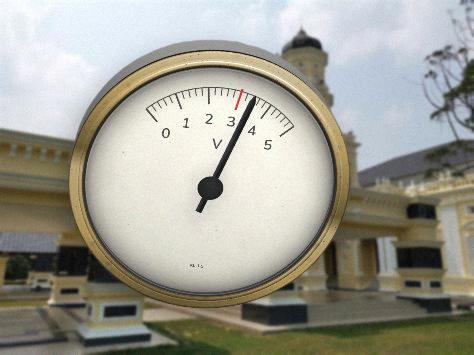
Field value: 3.4 V
